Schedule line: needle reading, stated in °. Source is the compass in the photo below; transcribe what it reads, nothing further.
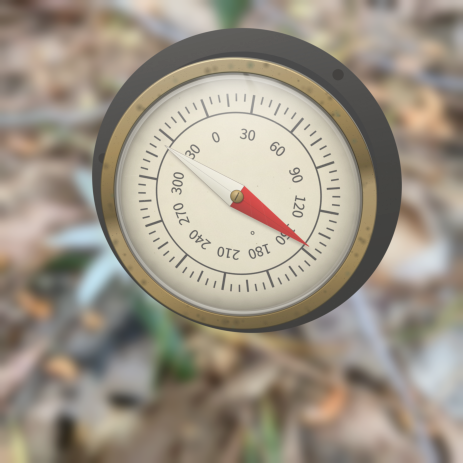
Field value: 145 °
